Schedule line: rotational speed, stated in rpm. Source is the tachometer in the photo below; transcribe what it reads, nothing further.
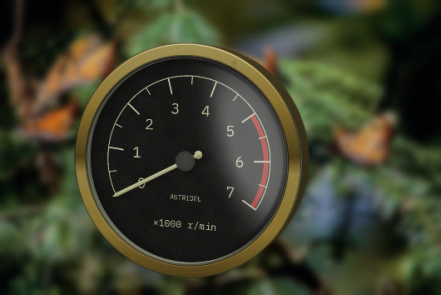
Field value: 0 rpm
